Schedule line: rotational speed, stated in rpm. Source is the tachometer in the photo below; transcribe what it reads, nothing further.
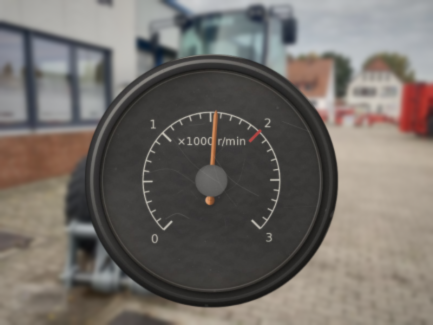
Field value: 1550 rpm
